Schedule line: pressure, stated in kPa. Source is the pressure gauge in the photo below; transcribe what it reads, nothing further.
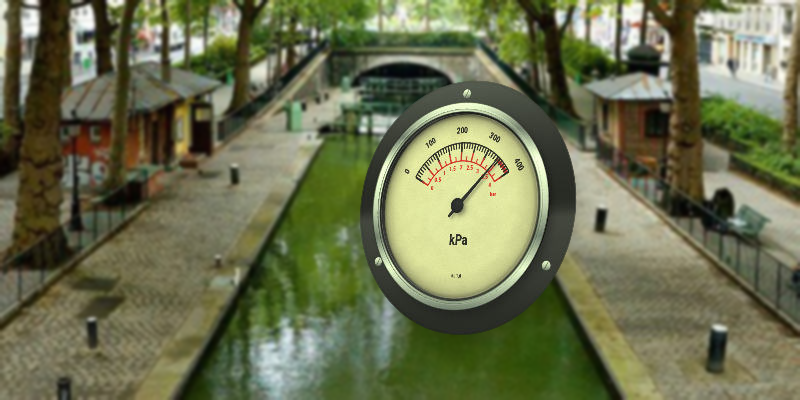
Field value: 350 kPa
